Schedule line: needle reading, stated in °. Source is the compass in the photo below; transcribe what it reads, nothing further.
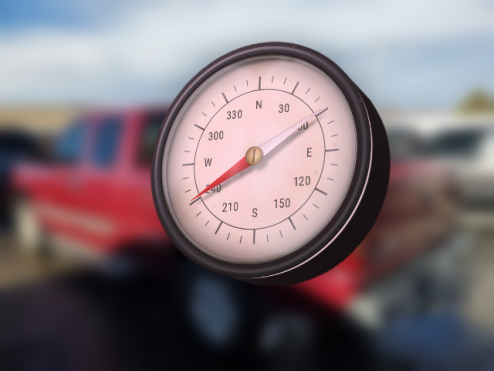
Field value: 240 °
